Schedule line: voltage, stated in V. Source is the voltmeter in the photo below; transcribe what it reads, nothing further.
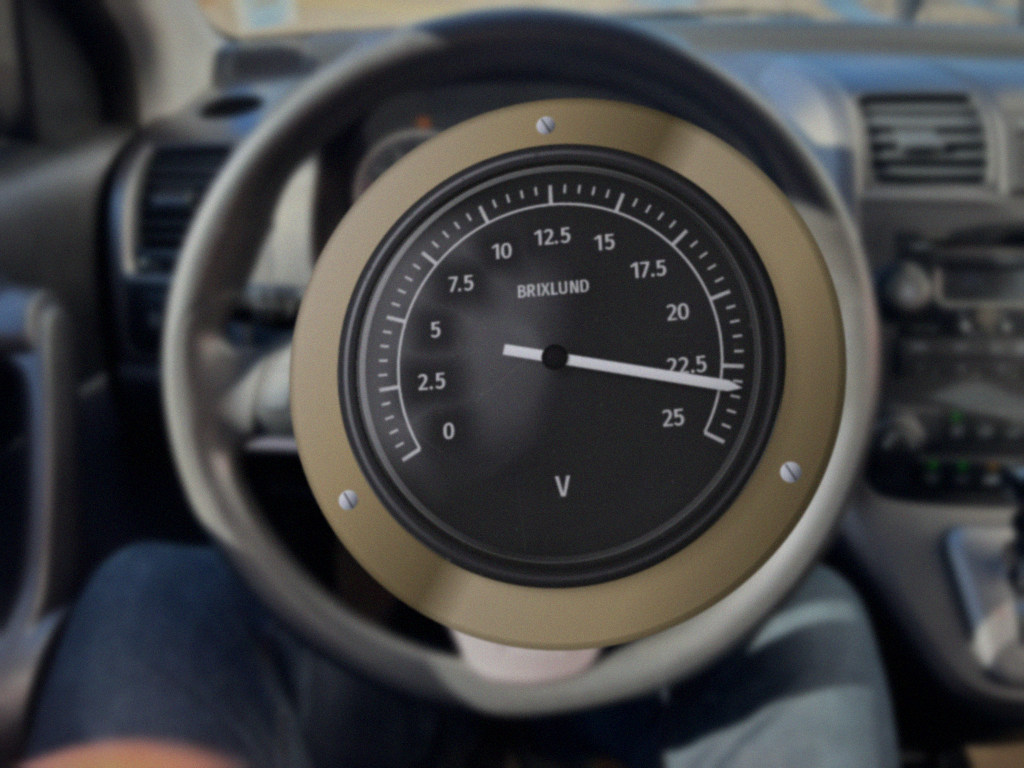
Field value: 23.25 V
